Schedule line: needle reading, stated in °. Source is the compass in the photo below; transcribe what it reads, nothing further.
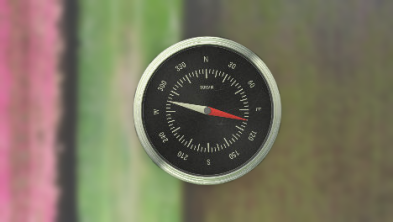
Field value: 105 °
